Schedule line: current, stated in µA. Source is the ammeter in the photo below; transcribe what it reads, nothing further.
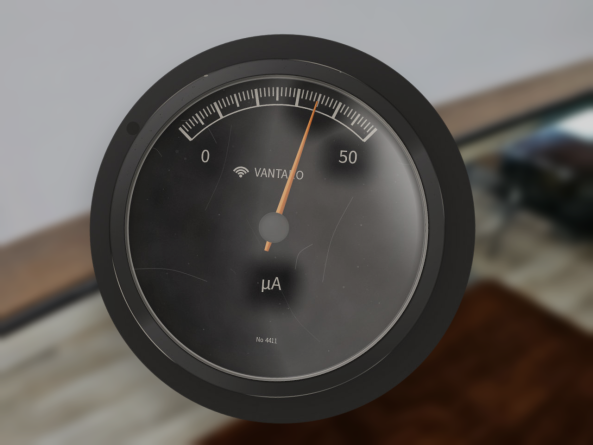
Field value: 35 µA
